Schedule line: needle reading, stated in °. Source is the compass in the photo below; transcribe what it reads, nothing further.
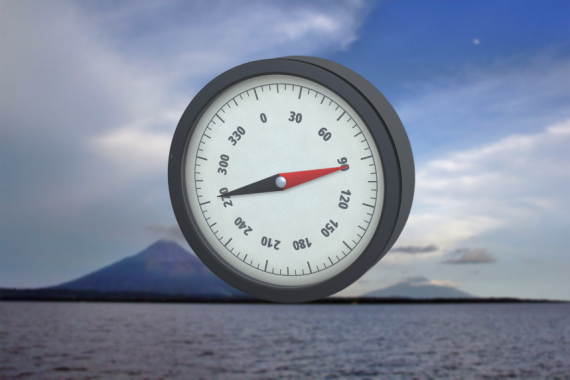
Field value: 92.5 °
